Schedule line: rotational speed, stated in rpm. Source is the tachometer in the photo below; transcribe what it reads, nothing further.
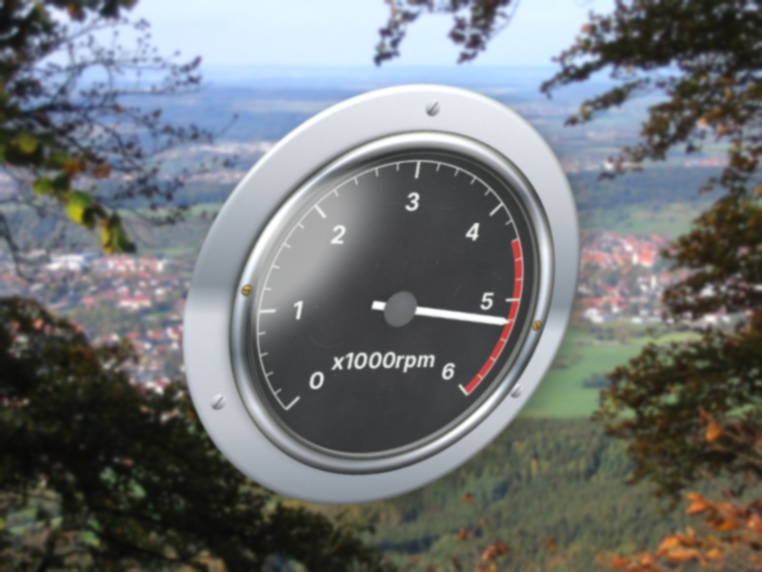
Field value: 5200 rpm
